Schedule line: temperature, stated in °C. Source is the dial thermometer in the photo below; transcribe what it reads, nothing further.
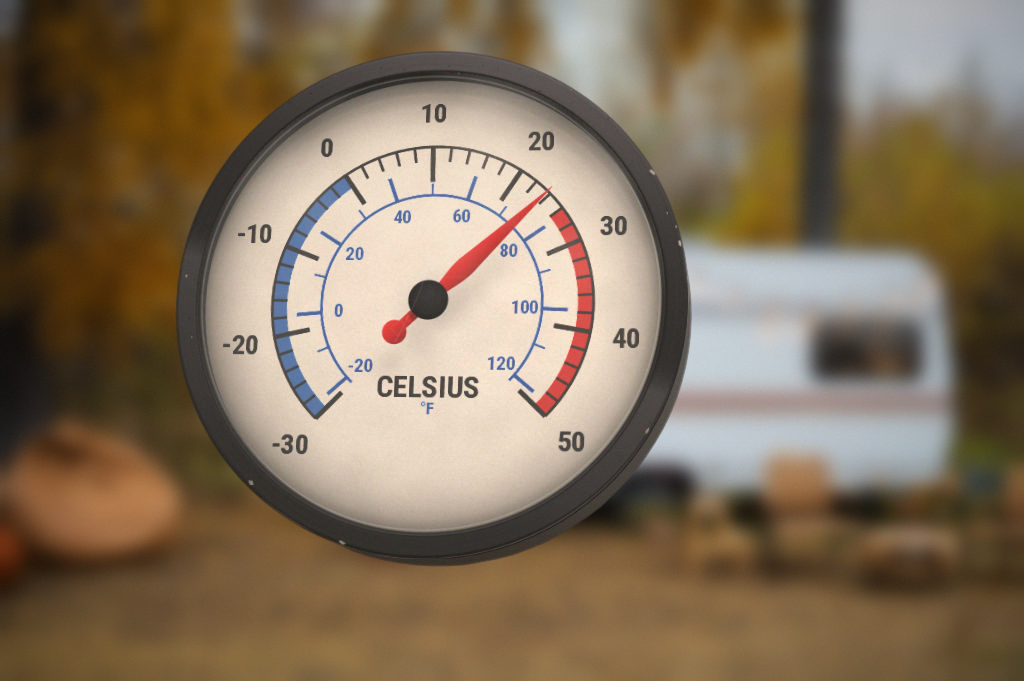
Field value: 24 °C
